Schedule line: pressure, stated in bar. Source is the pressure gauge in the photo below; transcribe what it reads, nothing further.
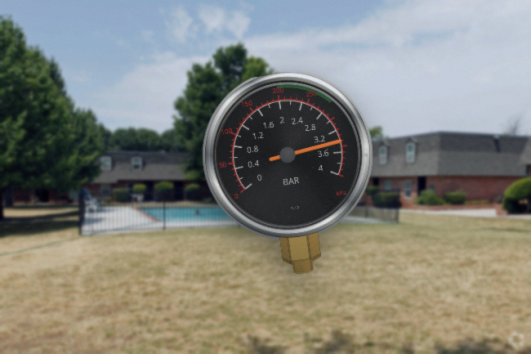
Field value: 3.4 bar
